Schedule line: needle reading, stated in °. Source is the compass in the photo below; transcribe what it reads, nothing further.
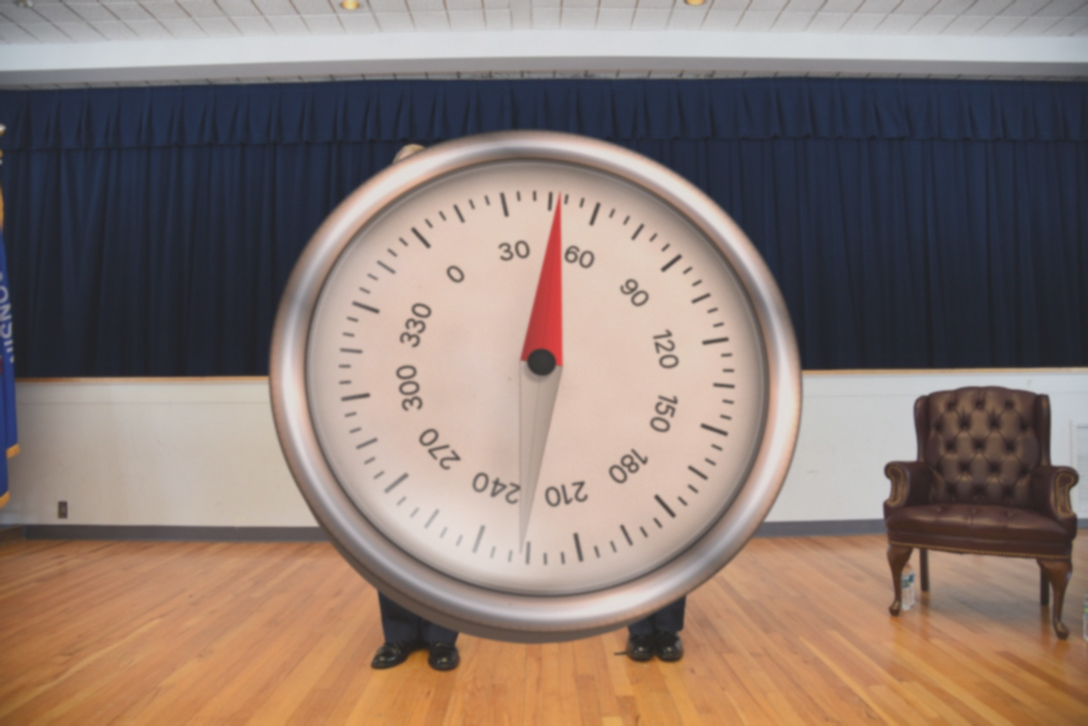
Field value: 47.5 °
